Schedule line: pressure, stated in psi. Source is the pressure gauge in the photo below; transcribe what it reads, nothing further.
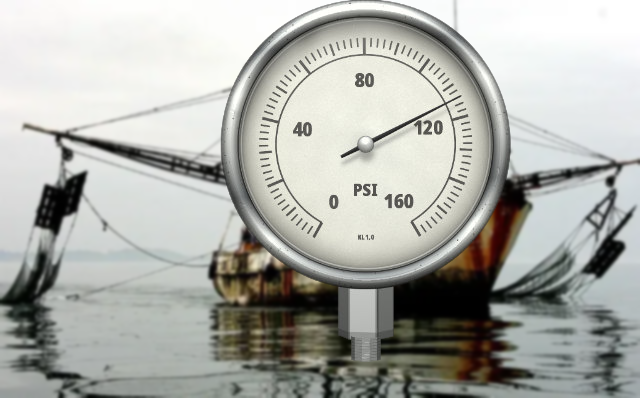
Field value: 114 psi
